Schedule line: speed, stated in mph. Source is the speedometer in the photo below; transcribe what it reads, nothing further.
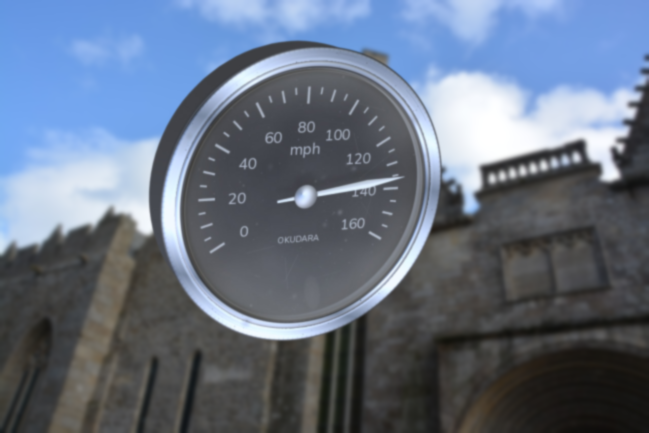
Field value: 135 mph
